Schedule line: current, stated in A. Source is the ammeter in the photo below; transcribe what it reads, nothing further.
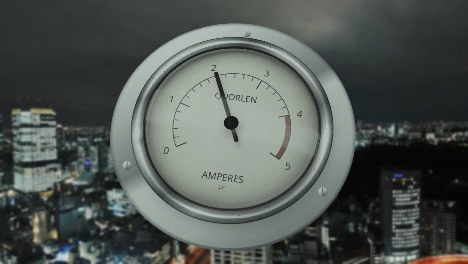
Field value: 2 A
